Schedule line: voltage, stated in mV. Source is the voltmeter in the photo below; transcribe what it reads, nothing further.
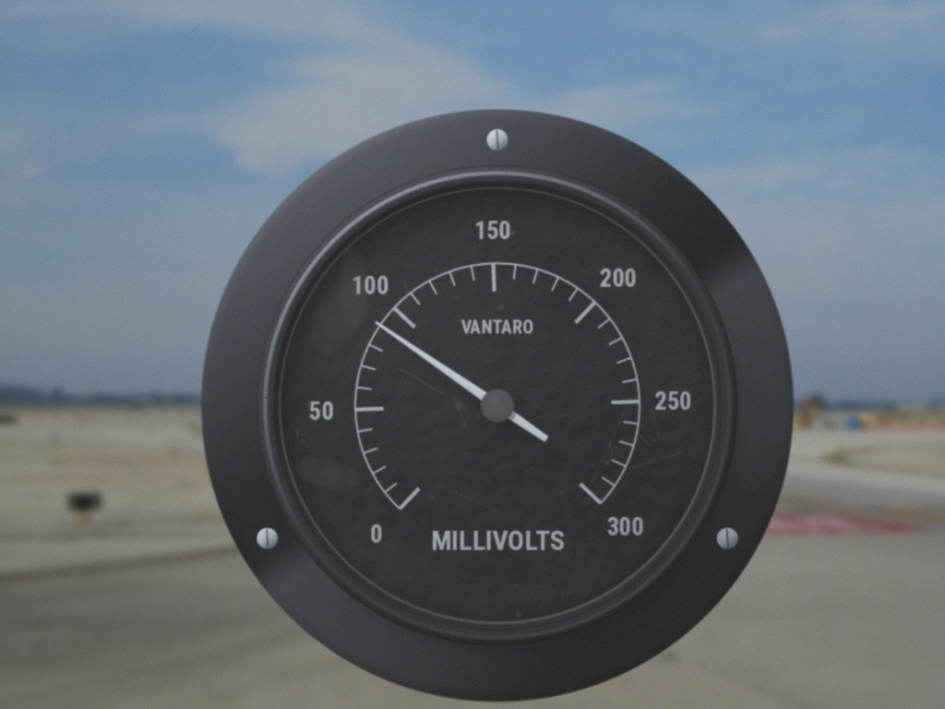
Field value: 90 mV
